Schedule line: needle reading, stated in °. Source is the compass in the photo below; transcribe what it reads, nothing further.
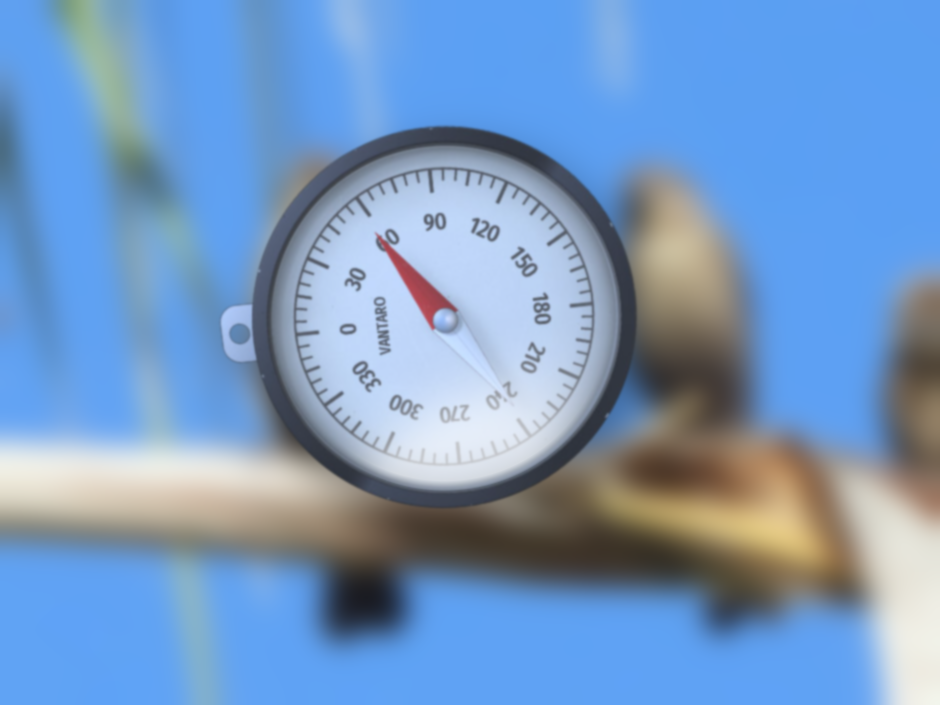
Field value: 57.5 °
